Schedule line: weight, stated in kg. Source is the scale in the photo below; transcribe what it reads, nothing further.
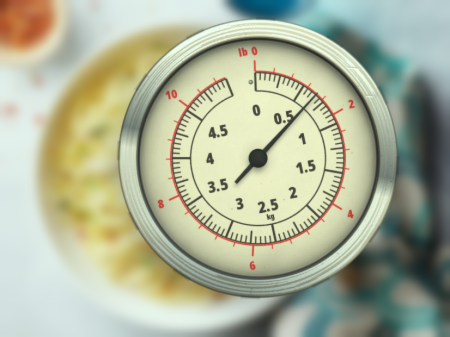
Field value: 0.65 kg
